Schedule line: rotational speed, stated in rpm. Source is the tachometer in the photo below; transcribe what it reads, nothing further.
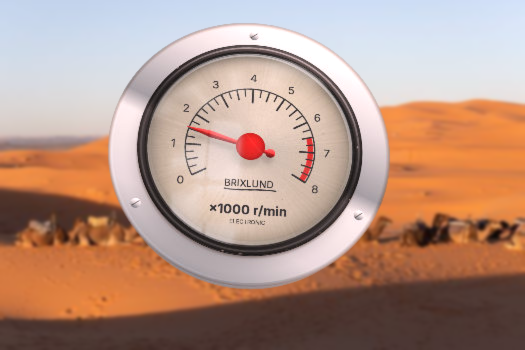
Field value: 1500 rpm
